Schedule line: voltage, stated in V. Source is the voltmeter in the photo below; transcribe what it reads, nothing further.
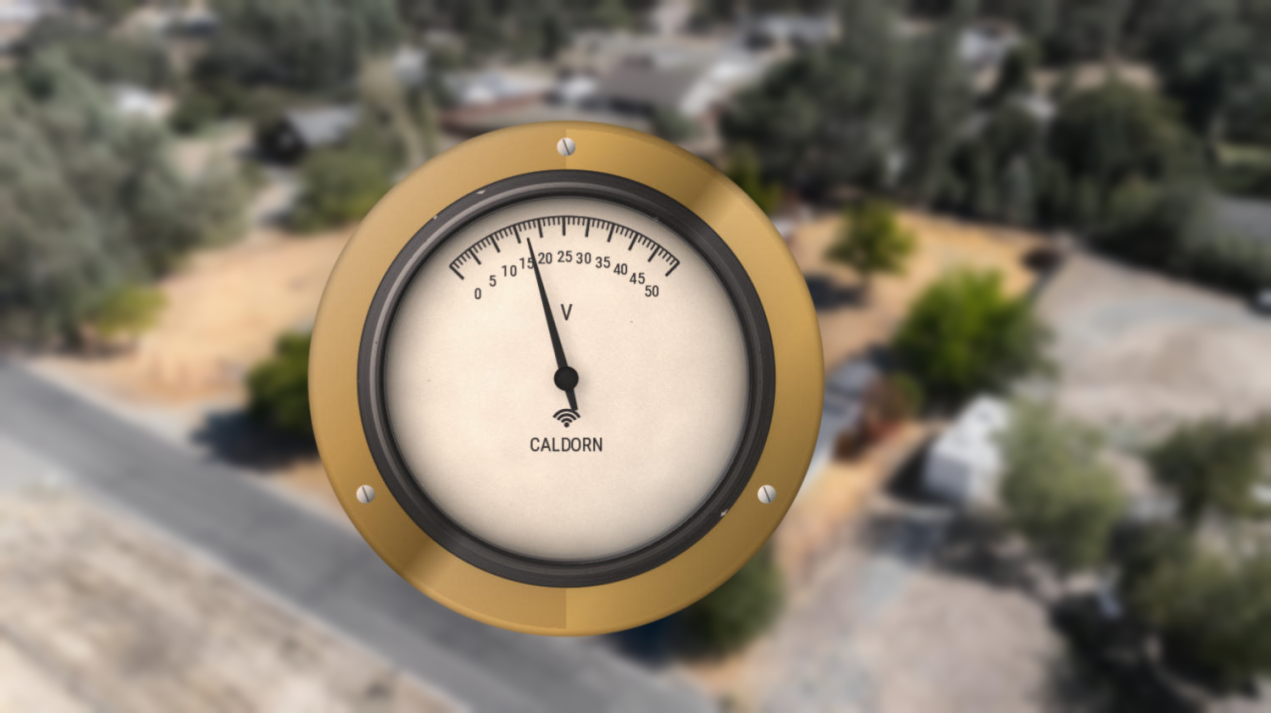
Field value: 17 V
